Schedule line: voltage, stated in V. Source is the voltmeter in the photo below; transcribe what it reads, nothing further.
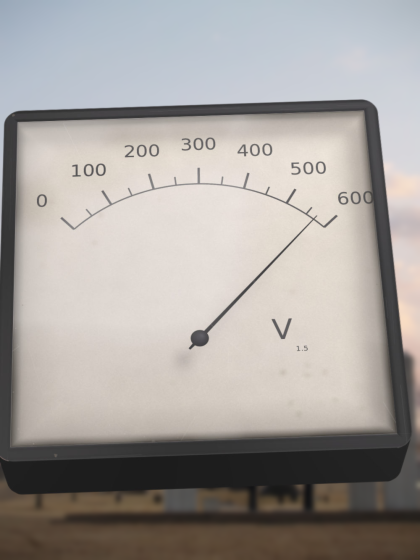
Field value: 575 V
